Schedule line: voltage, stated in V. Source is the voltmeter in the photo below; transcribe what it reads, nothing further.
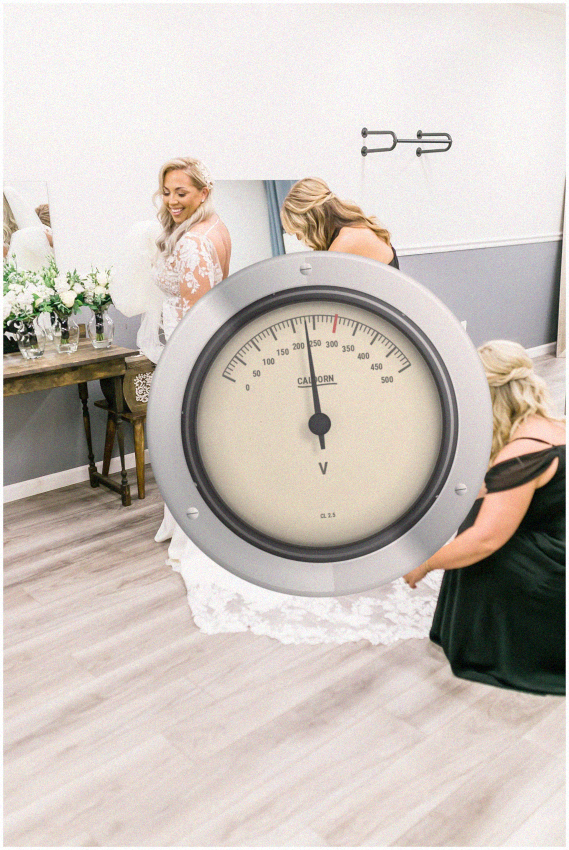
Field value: 230 V
